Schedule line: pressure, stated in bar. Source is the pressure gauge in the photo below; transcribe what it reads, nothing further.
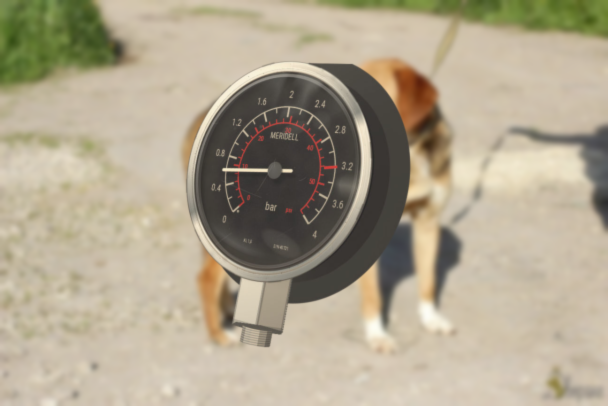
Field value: 0.6 bar
